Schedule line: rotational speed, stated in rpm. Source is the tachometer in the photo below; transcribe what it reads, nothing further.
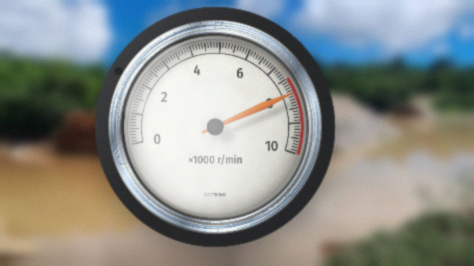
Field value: 8000 rpm
